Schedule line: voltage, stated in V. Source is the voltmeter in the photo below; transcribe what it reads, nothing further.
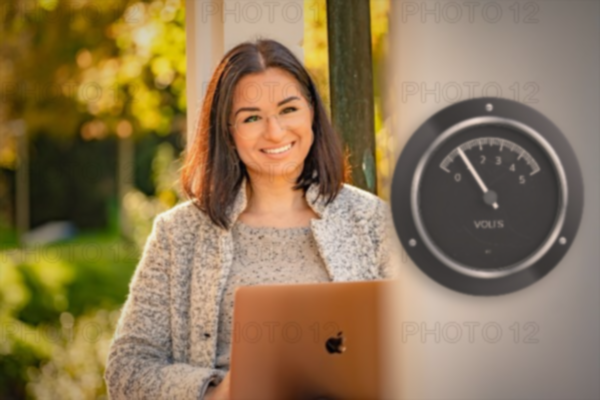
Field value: 1 V
